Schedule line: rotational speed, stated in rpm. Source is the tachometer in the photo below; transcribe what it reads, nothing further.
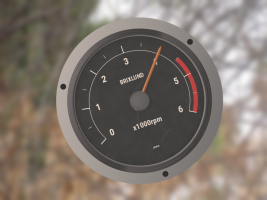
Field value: 4000 rpm
